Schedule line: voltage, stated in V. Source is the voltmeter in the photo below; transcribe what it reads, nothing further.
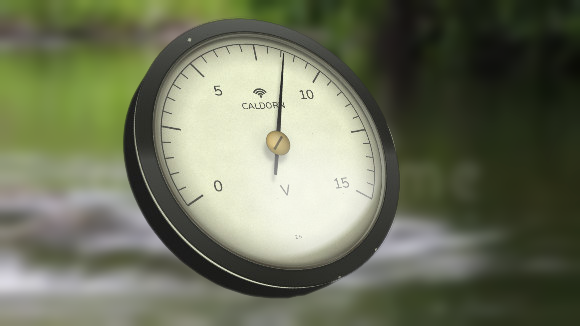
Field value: 8.5 V
